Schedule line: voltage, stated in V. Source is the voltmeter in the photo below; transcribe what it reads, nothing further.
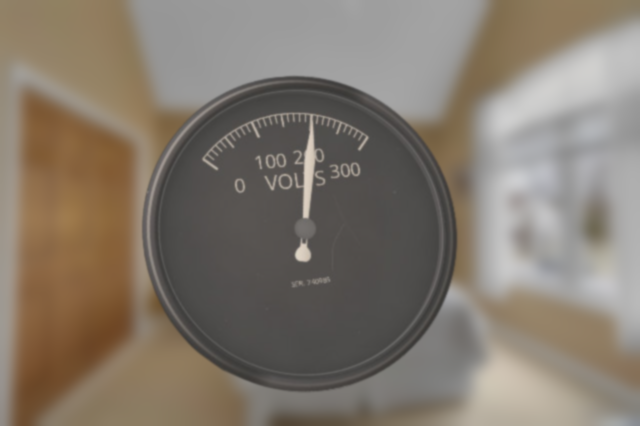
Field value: 200 V
